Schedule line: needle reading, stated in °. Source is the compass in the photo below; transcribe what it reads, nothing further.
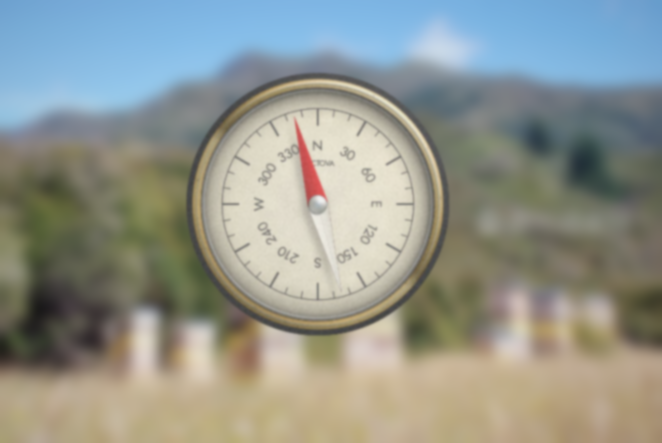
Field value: 345 °
